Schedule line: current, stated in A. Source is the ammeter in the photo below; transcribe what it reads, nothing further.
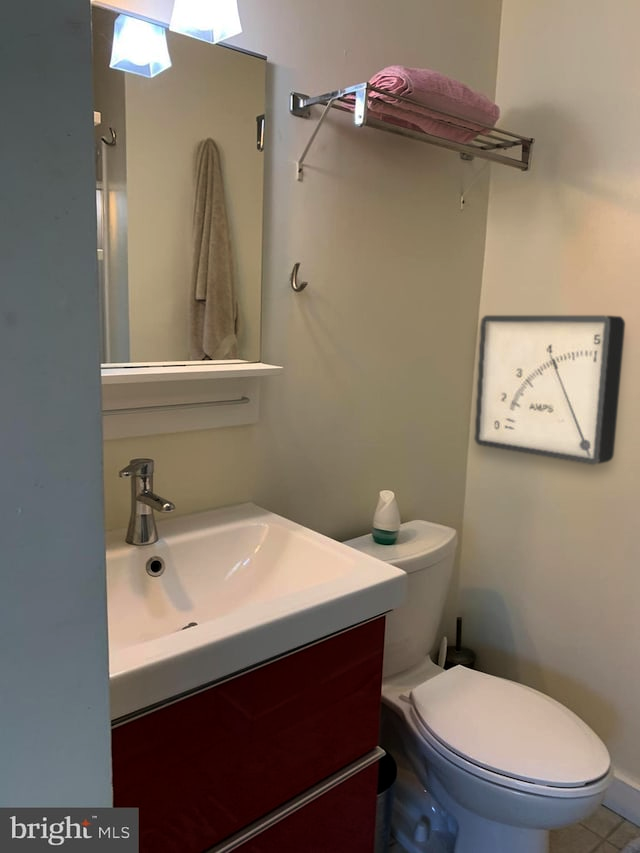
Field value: 4 A
